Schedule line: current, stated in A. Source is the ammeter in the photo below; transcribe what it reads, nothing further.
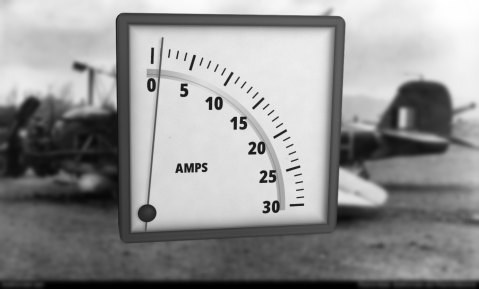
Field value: 1 A
